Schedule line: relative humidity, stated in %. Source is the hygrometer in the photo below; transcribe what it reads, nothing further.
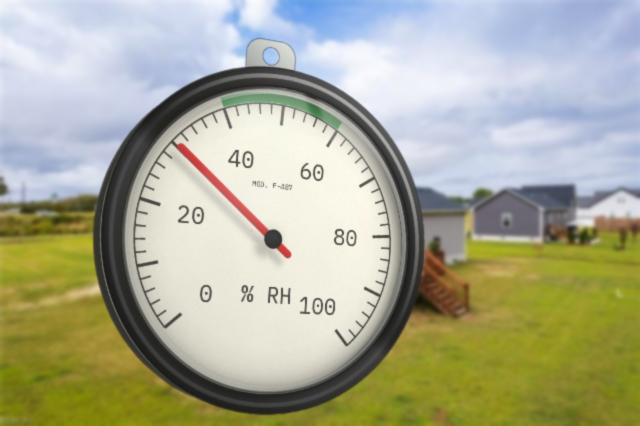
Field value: 30 %
